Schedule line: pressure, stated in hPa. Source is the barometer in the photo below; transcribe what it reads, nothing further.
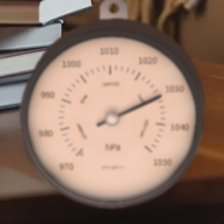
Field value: 1030 hPa
